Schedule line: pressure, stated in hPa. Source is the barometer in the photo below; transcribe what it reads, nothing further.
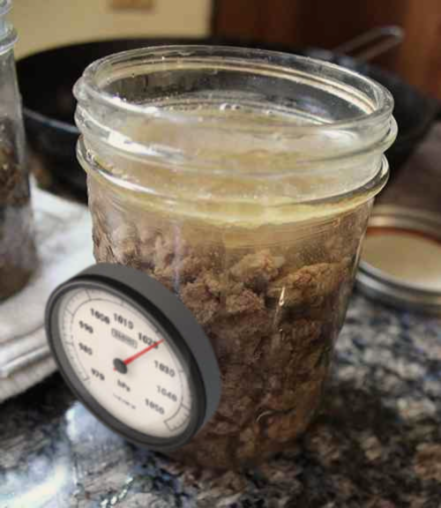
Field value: 1022 hPa
